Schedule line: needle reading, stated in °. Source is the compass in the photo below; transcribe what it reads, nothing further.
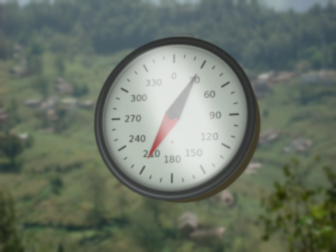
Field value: 210 °
